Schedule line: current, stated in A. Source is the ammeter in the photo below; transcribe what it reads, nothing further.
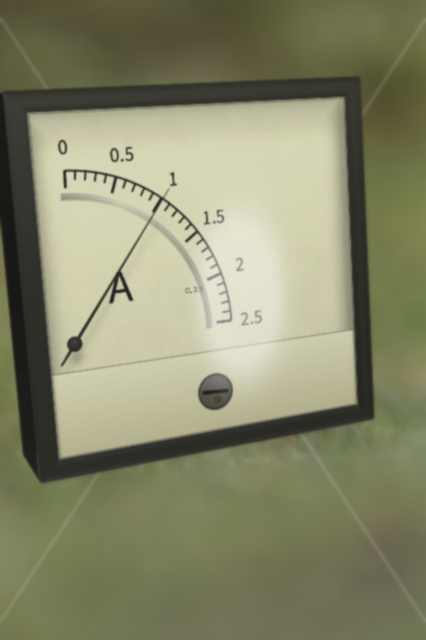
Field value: 1 A
